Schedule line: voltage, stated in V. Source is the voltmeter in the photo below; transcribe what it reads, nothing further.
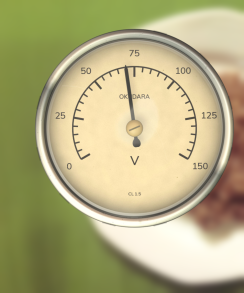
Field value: 70 V
